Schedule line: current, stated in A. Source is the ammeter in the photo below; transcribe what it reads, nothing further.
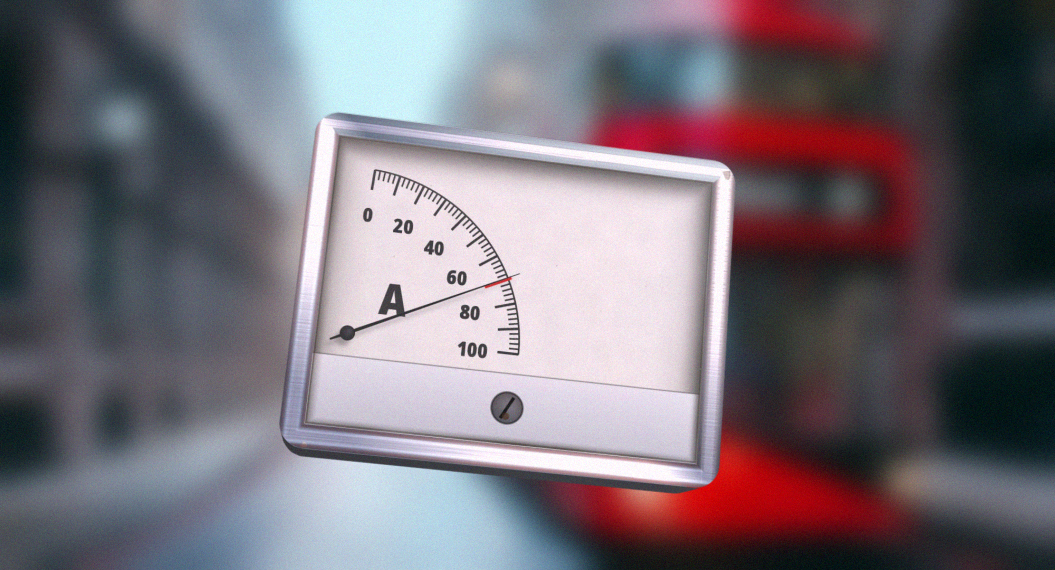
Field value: 70 A
